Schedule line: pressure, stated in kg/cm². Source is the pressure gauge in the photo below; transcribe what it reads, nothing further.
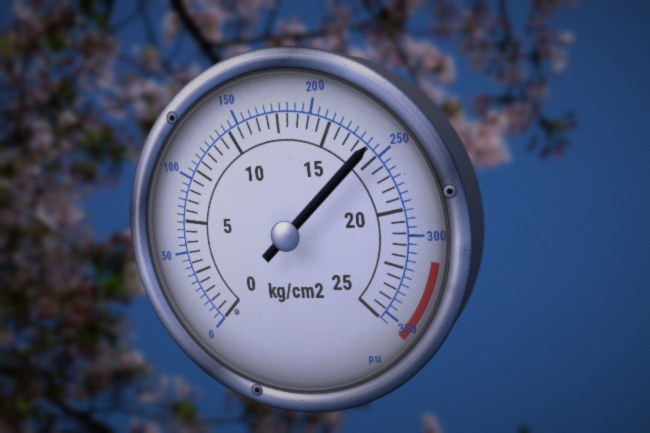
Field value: 17 kg/cm²
